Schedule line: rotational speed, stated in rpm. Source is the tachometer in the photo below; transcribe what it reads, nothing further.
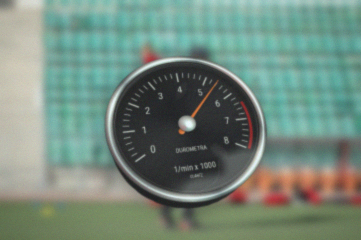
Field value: 5400 rpm
